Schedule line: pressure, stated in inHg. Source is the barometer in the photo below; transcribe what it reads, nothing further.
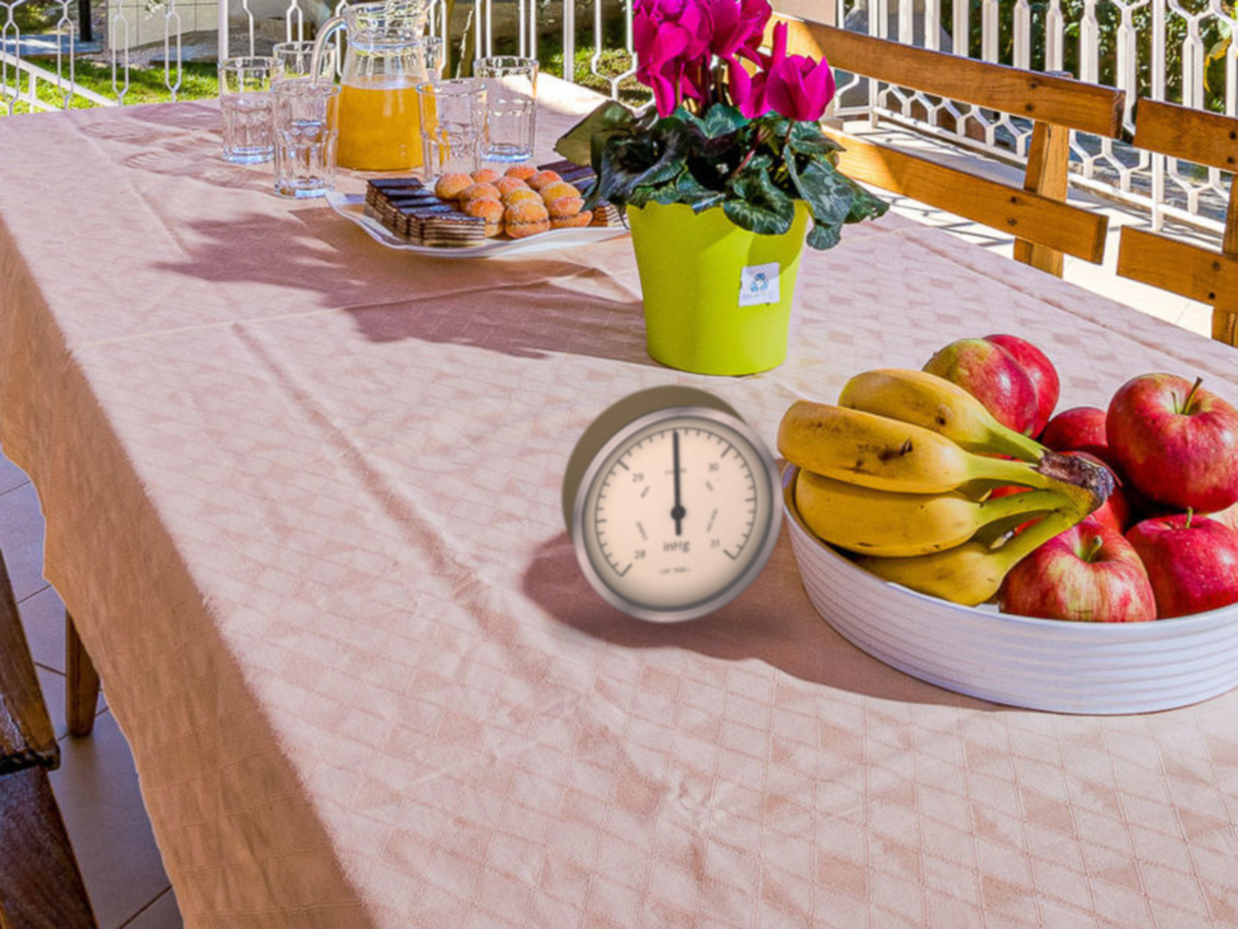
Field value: 29.5 inHg
